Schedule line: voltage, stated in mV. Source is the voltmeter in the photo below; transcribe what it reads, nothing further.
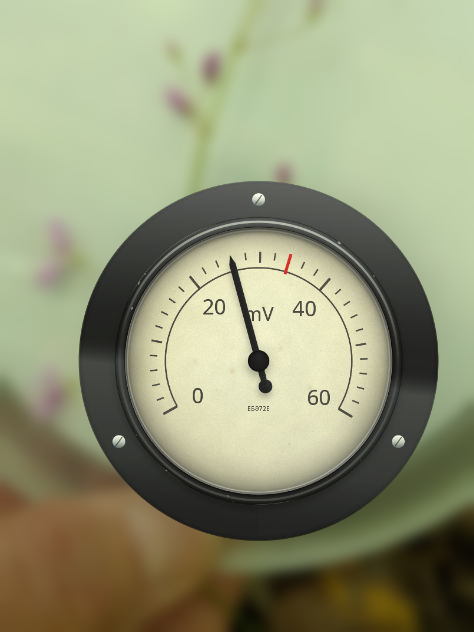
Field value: 26 mV
